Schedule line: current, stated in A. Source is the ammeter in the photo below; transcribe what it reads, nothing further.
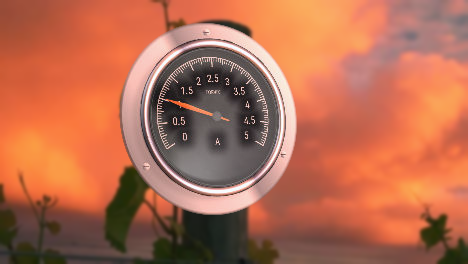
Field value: 1 A
